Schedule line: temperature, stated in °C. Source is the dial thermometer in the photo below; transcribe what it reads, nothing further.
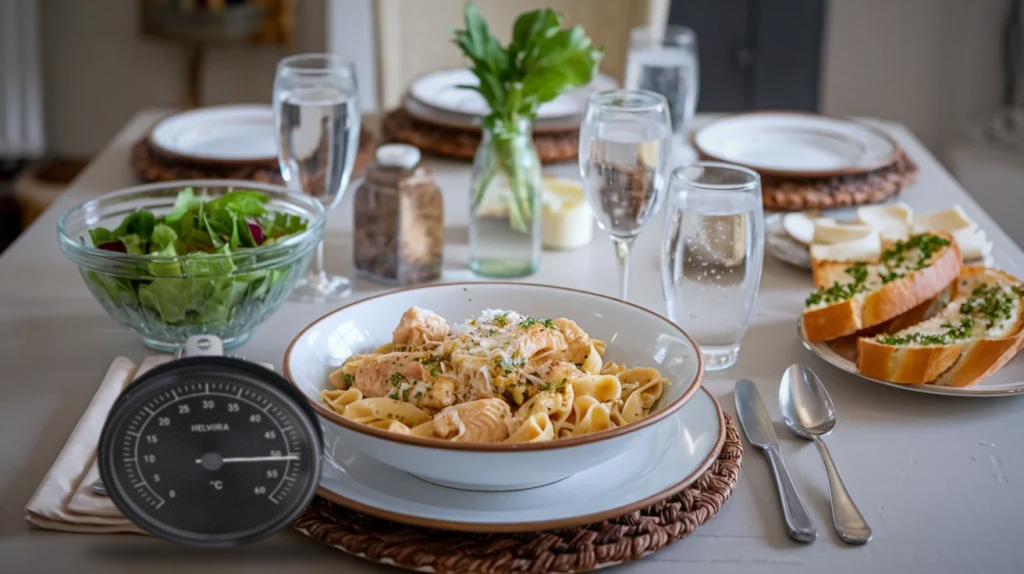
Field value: 50 °C
